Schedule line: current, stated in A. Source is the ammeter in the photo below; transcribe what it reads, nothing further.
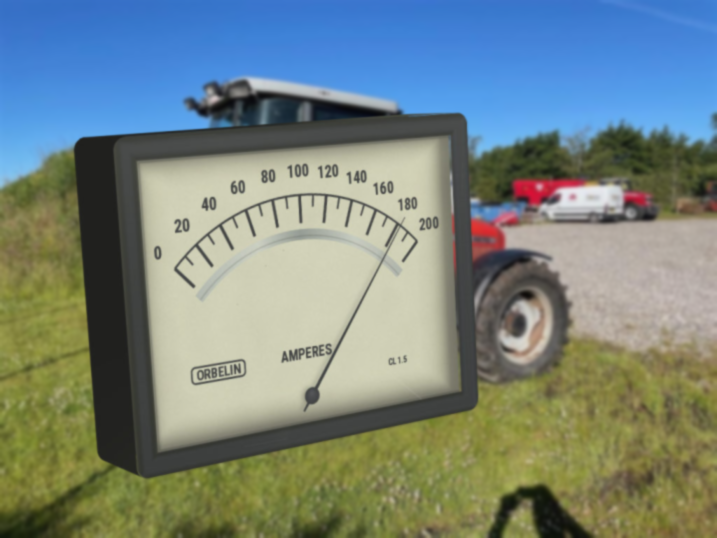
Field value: 180 A
